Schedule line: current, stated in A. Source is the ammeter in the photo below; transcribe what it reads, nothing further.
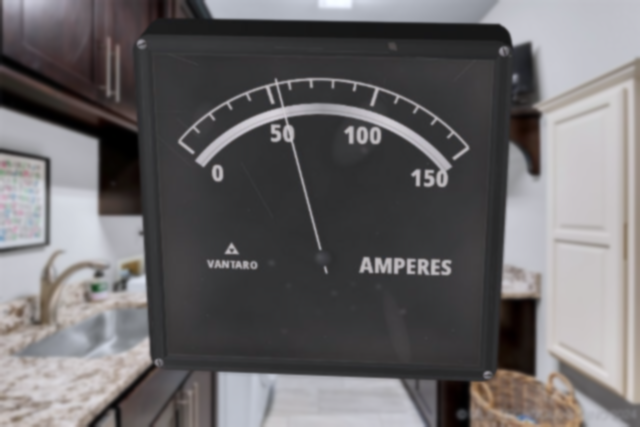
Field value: 55 A
